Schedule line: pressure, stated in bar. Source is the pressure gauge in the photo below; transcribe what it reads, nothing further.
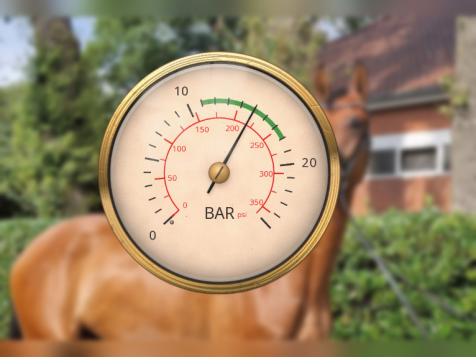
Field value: 15 bar
